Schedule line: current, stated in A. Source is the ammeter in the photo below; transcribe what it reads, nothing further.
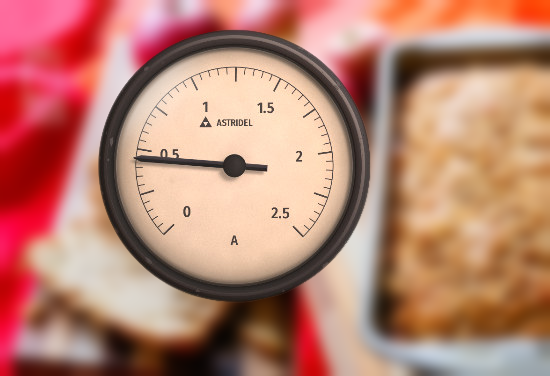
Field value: 0.45 A
